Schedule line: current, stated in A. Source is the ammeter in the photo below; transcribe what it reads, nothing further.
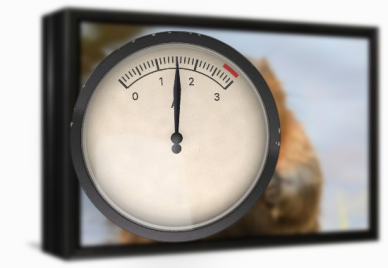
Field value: 1.5 A
